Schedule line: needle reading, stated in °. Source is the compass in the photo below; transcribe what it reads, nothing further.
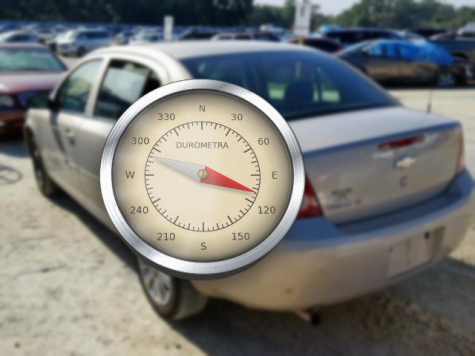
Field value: 110 °
